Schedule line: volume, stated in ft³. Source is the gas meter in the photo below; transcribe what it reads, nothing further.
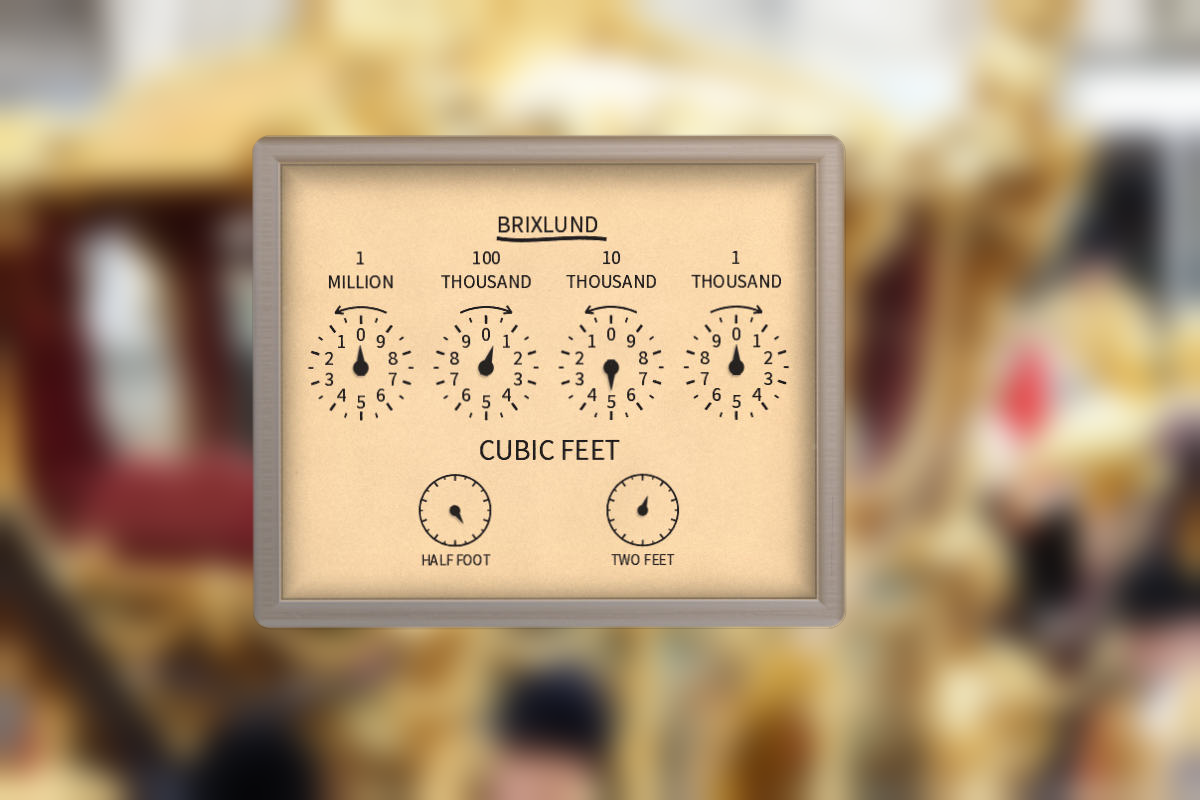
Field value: 5000 ft³
